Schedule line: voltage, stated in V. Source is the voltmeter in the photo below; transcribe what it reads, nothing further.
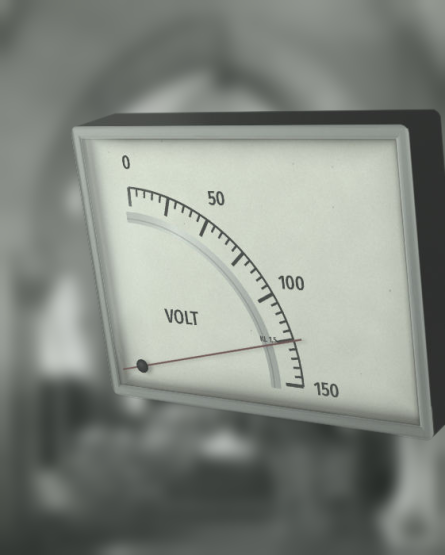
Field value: 125 V
